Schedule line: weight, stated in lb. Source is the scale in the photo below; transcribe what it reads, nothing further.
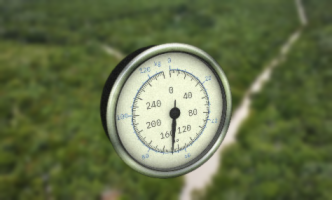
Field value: 150 lb
